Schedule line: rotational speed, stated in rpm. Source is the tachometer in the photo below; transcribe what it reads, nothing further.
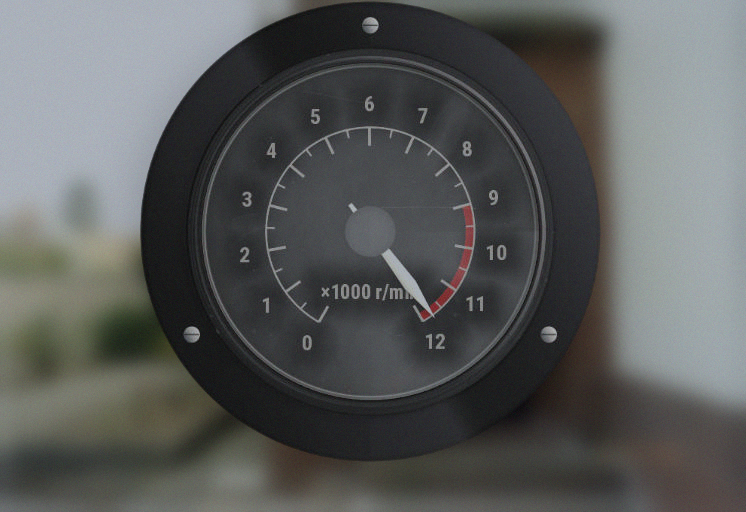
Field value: 11750 rpm
